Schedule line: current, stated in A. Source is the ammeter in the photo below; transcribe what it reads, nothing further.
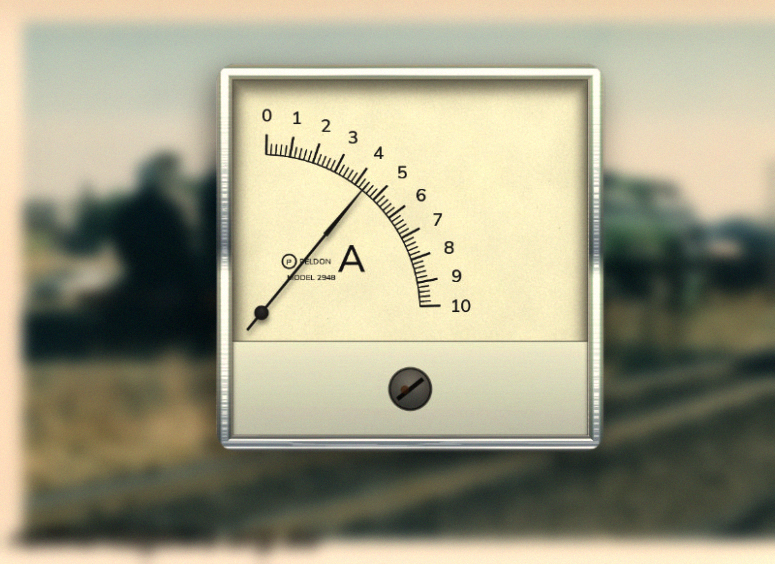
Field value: 4.4 A
